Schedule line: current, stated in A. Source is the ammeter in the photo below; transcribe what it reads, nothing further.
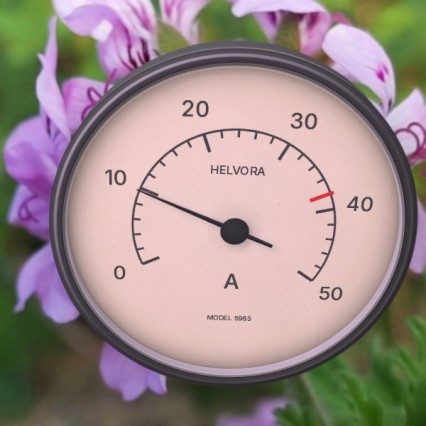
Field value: 10 A
